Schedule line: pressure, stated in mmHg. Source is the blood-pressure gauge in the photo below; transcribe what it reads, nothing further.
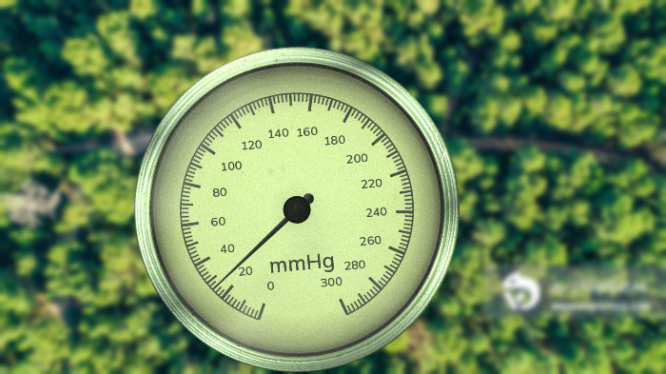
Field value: 26 mmHg
